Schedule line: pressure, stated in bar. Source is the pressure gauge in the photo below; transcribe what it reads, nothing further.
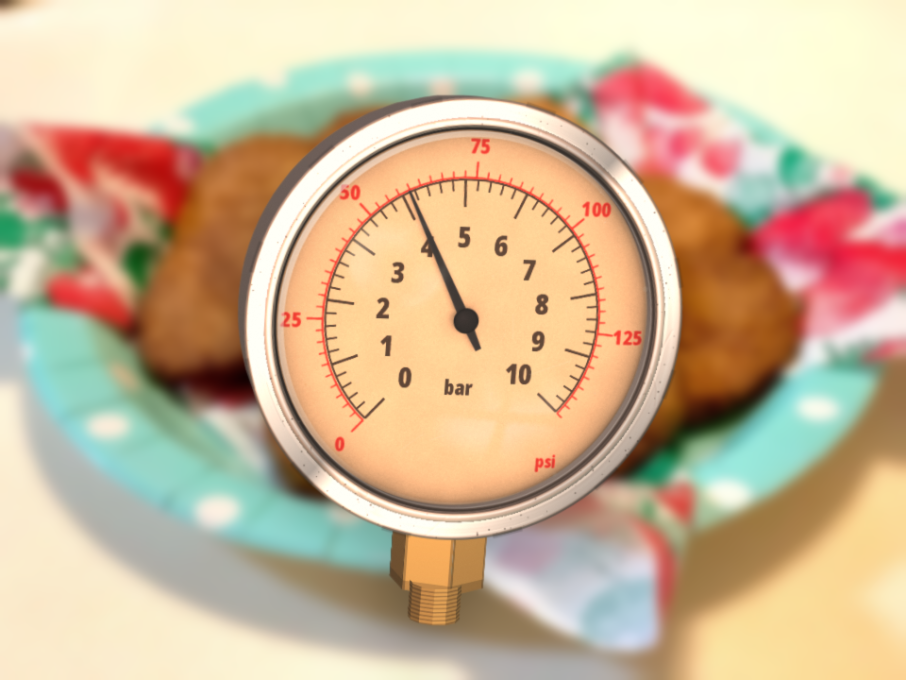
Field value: 4.1 bar
